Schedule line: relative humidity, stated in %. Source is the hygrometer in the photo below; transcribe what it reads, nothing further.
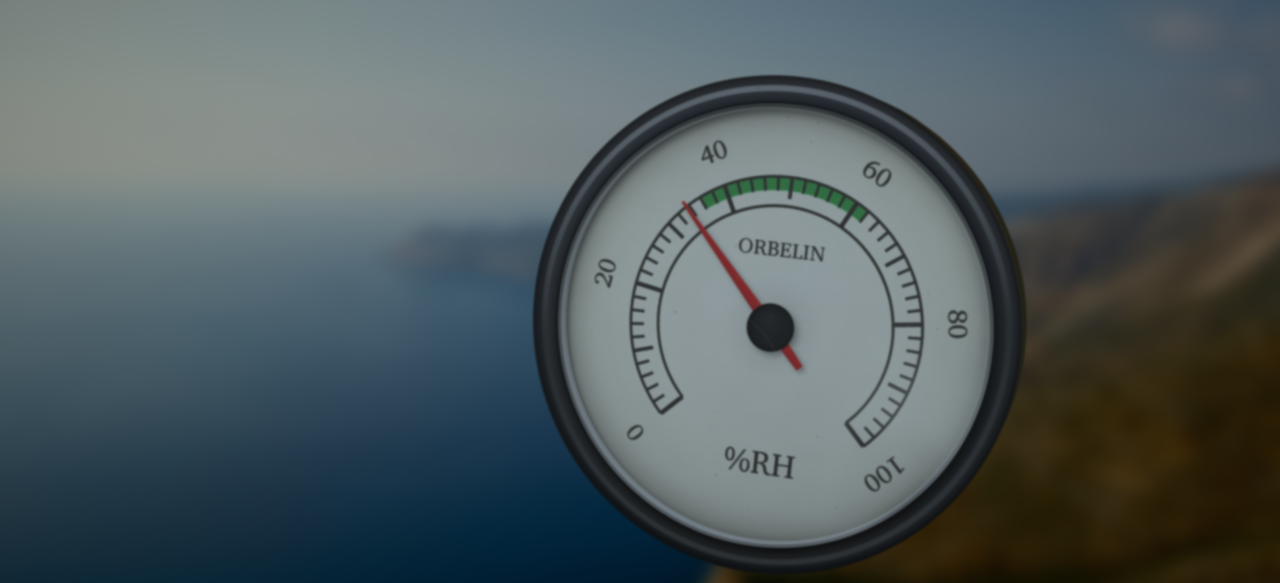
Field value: 34 %
